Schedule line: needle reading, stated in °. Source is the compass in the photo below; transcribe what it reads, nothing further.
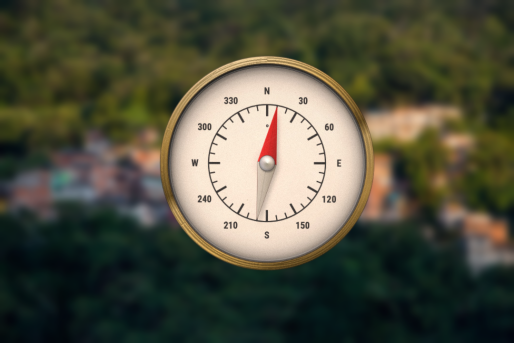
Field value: 10 °
